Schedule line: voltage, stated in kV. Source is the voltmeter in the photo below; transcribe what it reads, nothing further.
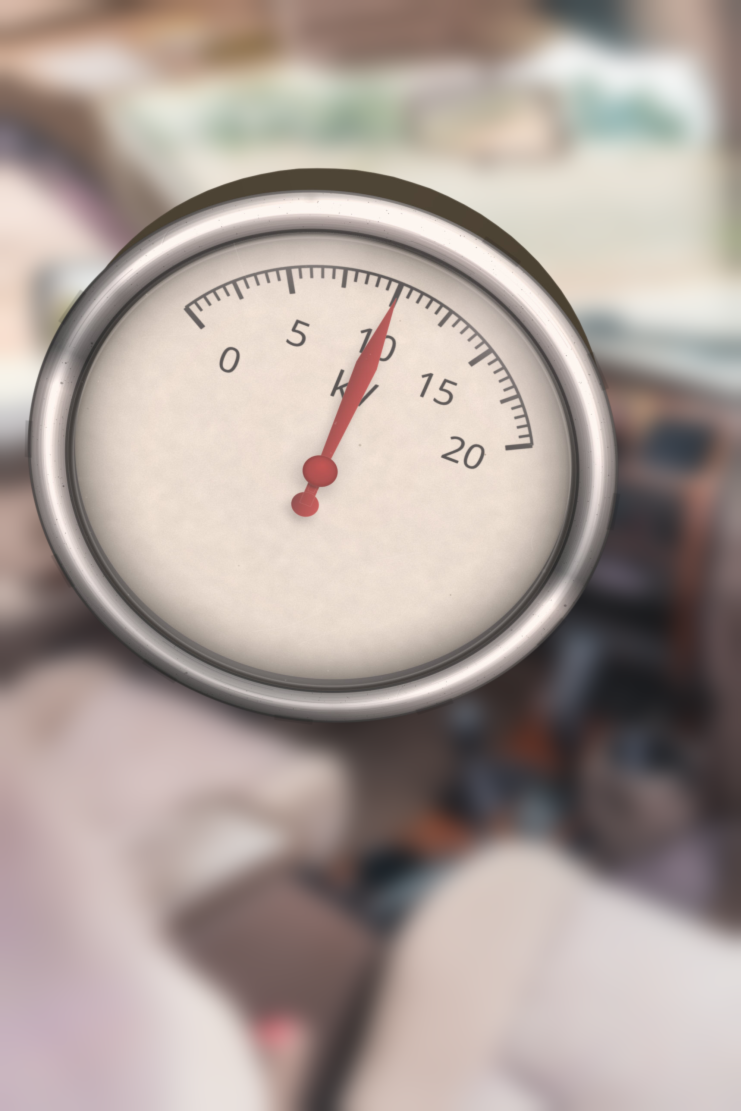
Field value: 10 kV
